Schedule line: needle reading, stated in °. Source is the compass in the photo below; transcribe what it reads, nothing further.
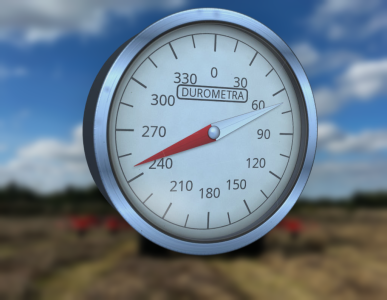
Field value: 247.5 °
